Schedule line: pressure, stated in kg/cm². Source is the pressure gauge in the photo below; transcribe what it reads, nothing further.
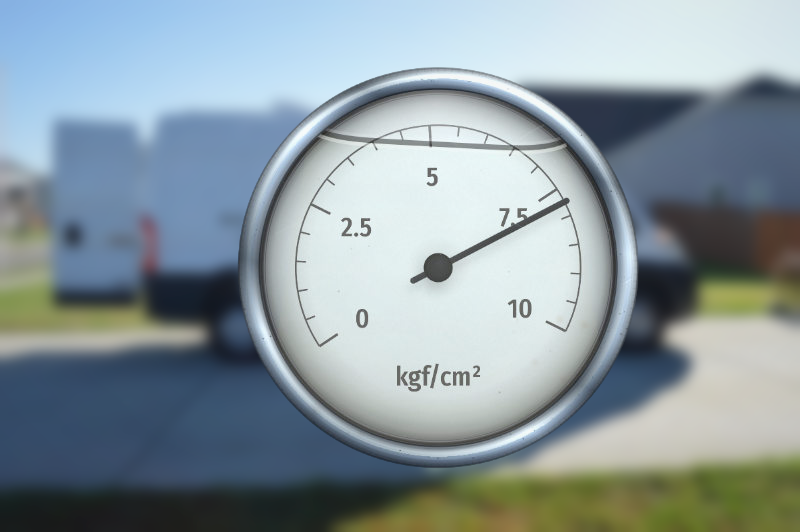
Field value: 7.75 kg/cm²
